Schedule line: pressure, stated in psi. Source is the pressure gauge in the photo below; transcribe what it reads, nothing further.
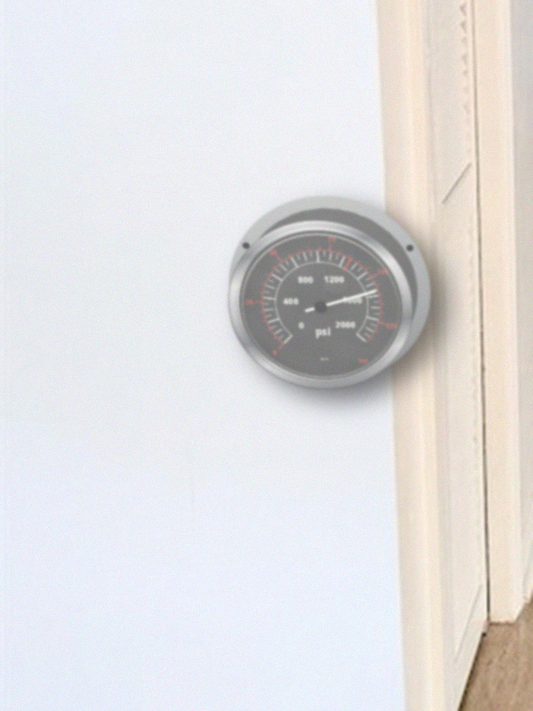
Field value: 1550 psi
